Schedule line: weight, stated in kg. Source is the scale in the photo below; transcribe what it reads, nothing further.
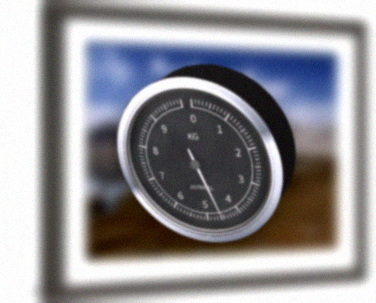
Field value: 4.5 kg
